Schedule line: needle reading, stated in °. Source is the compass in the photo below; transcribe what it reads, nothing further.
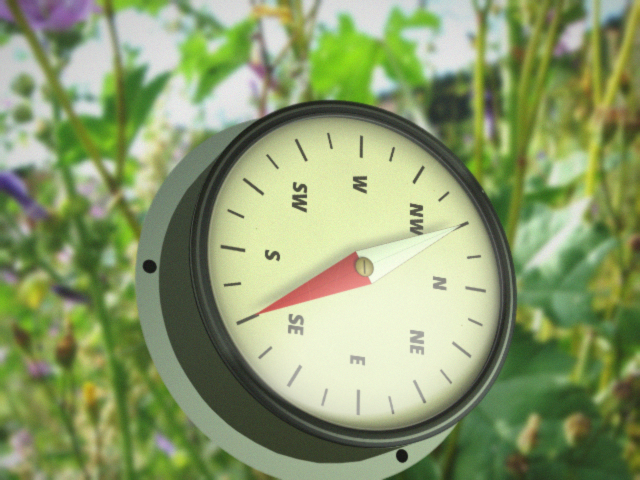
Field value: 150 °
